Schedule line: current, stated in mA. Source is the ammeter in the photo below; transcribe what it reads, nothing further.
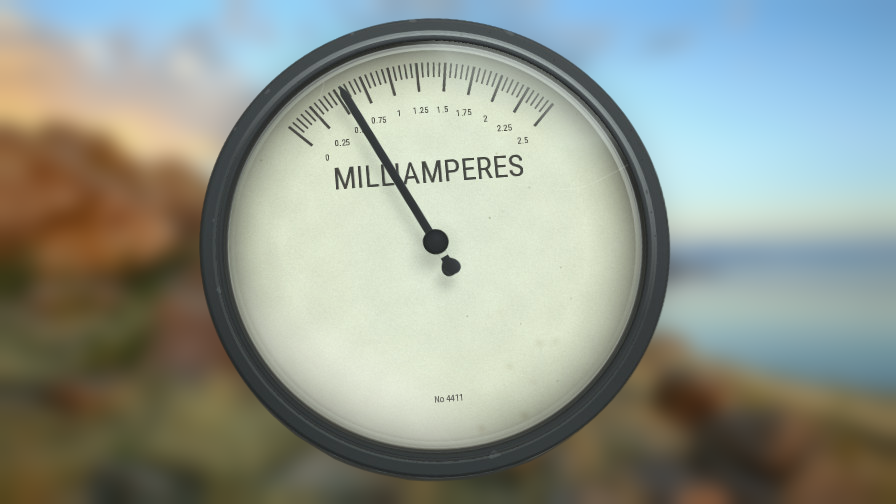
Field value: 0.55 mA
